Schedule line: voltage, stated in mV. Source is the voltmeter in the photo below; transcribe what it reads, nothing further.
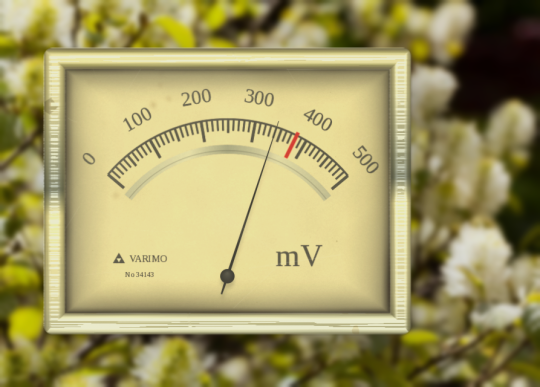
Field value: 340 mV
